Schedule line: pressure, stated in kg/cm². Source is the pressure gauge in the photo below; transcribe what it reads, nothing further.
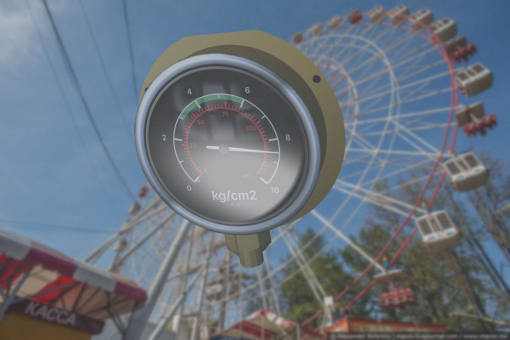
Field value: 8.5 kg/cm²
